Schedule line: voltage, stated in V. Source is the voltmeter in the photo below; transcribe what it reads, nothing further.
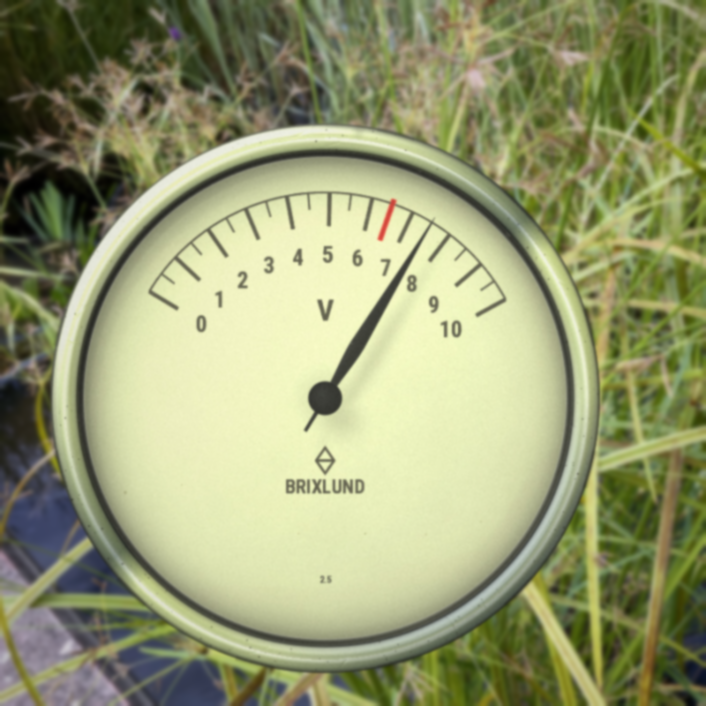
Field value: 7.5 V
